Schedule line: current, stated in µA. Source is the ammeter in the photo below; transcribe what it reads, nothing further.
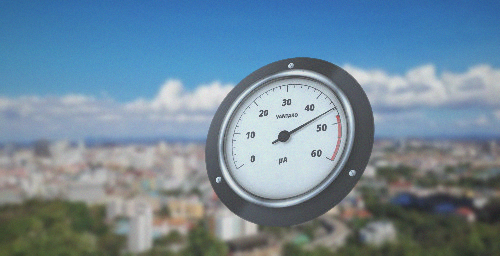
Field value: 46 µA
